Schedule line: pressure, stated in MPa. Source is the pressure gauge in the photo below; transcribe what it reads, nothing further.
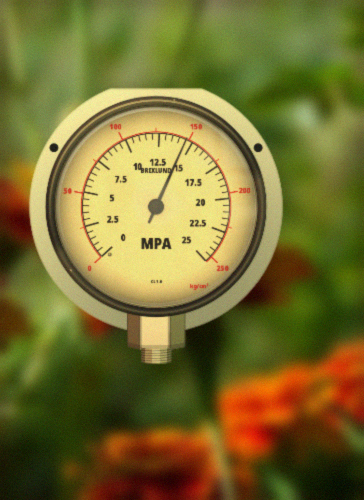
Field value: 14.5 MPa
